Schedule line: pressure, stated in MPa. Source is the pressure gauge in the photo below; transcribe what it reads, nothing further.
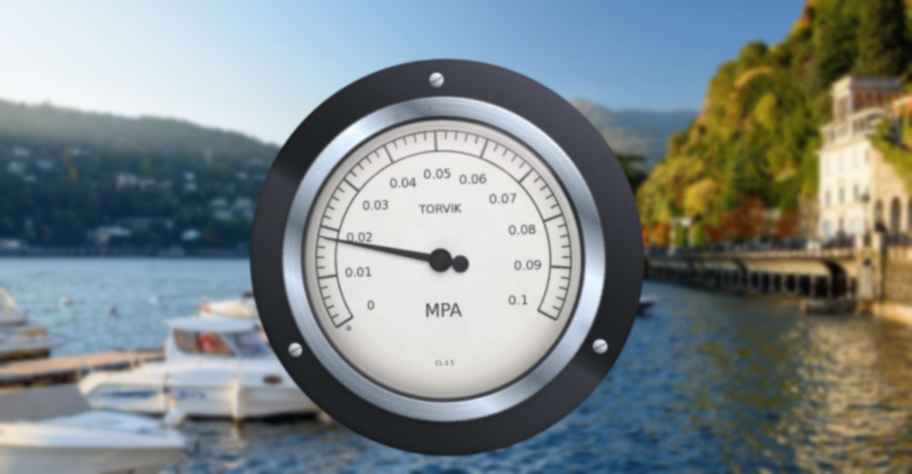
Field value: 0.018 MPa
